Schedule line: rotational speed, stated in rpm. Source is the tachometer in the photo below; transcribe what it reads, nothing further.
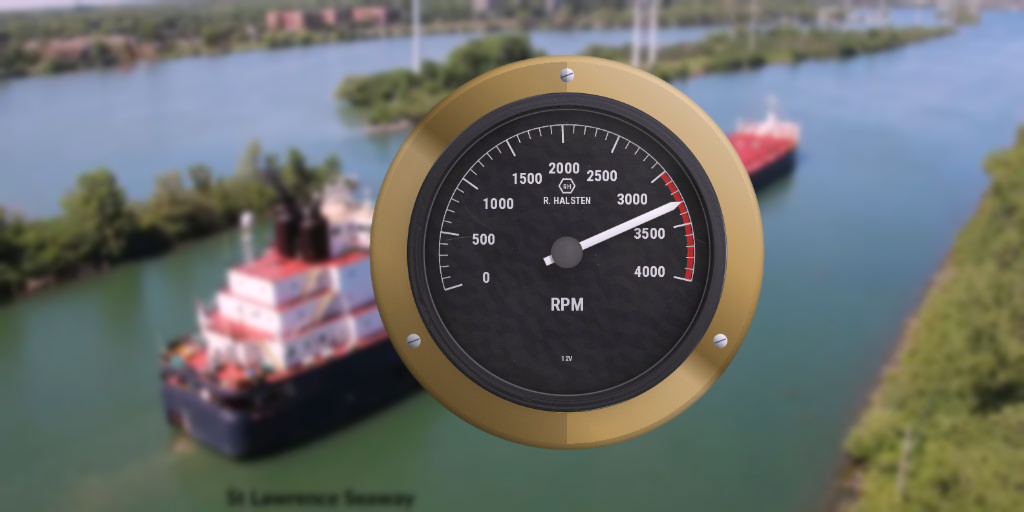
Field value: 3300 rpm
